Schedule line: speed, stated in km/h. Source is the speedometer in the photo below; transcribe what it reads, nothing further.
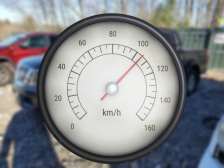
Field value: 105 km/h
